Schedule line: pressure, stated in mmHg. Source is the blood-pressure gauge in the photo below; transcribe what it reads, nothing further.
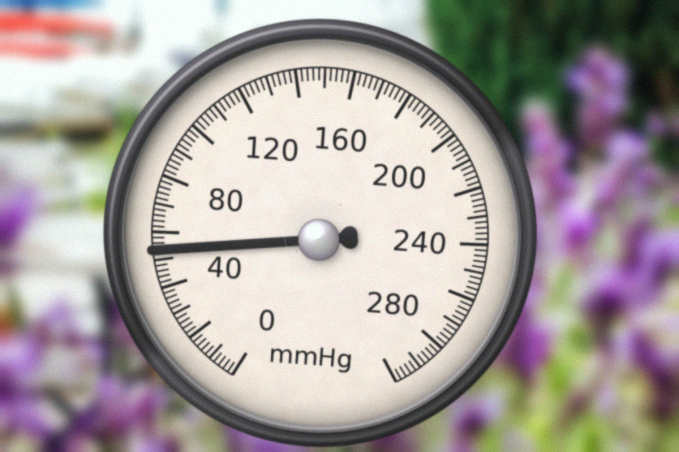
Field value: 54 mmHg
